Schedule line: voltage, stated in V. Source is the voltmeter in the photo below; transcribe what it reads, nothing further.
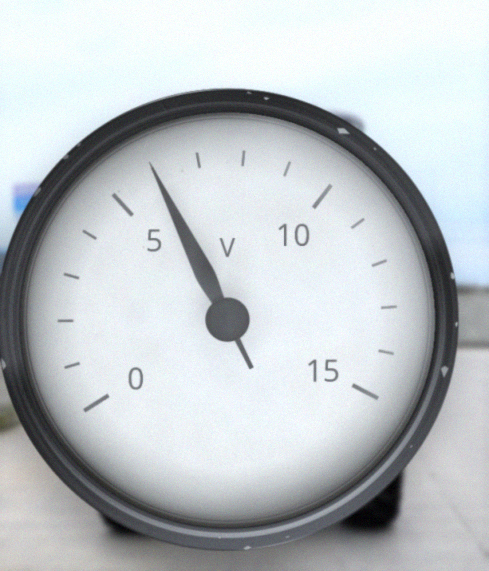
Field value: 6 V
